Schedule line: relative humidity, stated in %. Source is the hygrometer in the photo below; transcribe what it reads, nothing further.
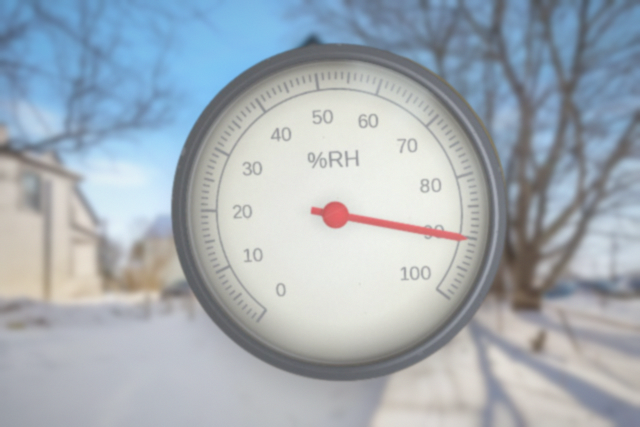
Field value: 90 %
